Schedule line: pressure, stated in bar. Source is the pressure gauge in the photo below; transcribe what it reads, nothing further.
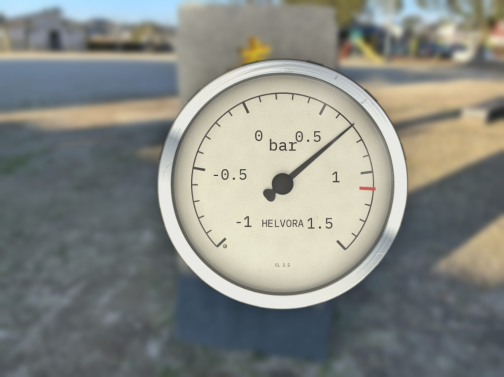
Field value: 0.7 bar
